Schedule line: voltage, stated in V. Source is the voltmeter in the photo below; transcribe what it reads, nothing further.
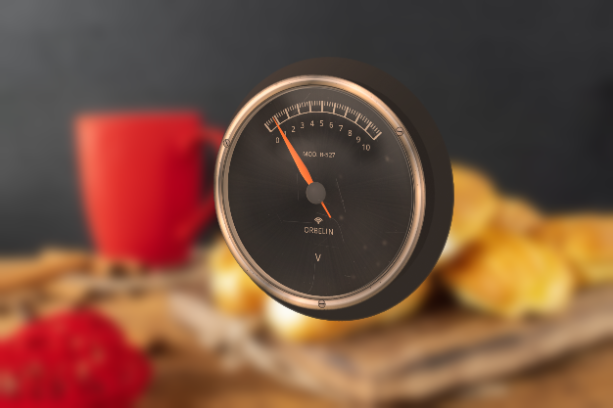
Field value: 1 V
